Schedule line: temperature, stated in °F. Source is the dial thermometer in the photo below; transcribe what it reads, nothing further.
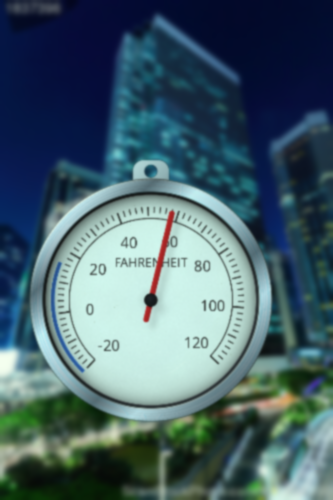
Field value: 58 °F
